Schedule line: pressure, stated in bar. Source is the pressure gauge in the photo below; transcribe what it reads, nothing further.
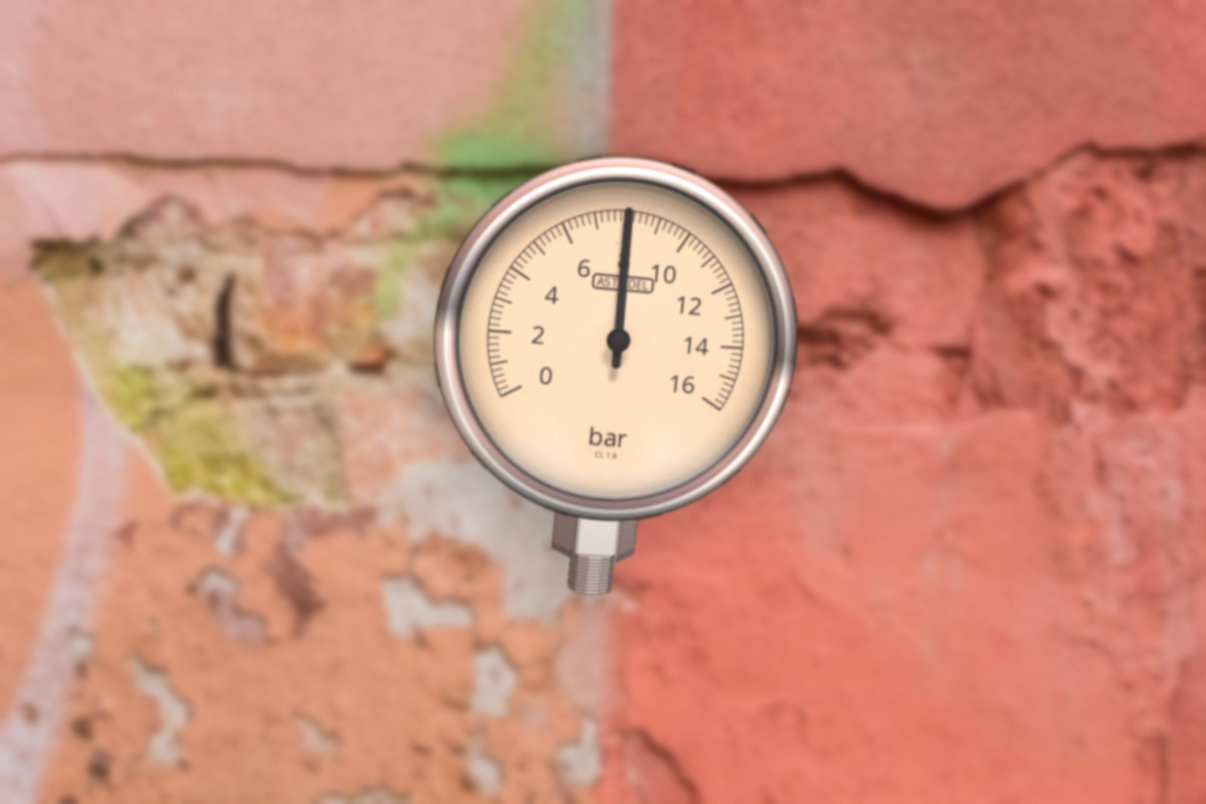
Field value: 8 bar
